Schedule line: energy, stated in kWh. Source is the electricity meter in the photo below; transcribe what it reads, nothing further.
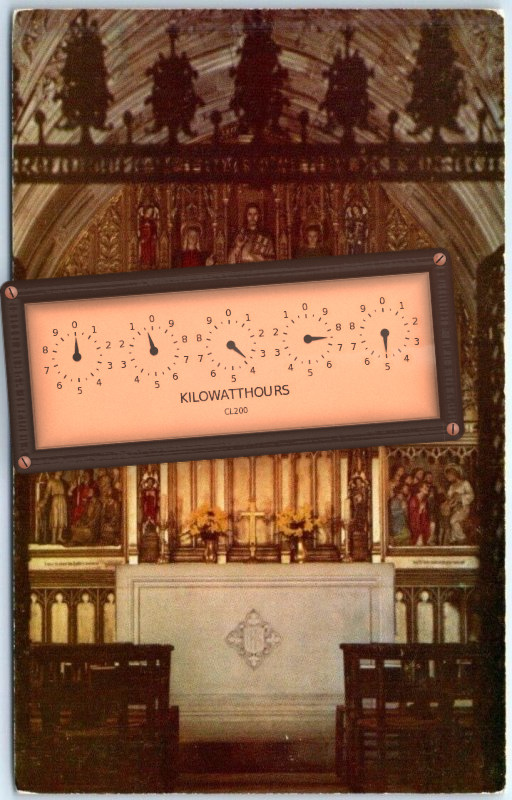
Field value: 375 kWh
